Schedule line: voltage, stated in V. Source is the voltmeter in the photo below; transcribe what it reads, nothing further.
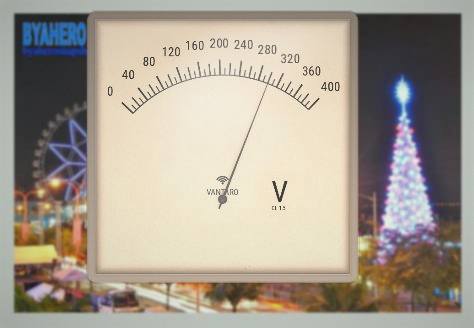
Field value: 300 V
